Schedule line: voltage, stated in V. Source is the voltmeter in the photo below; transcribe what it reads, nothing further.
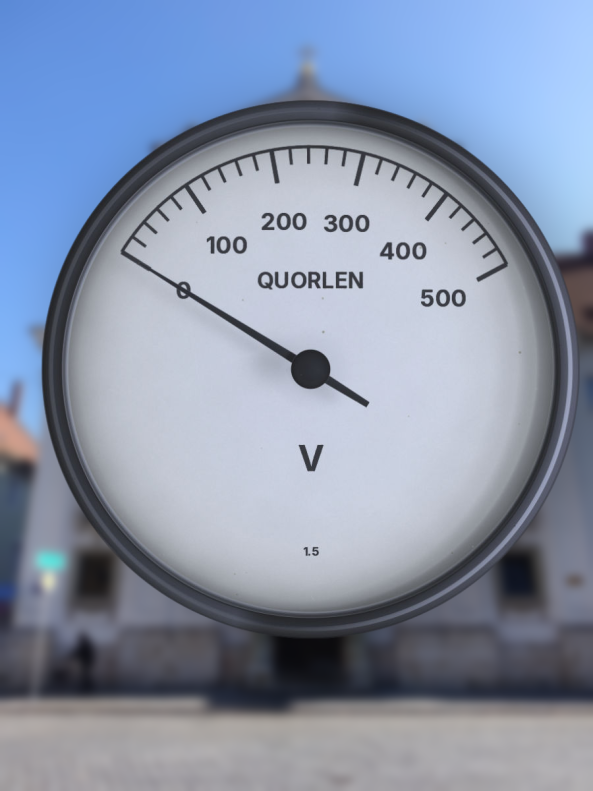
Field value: 0 V
